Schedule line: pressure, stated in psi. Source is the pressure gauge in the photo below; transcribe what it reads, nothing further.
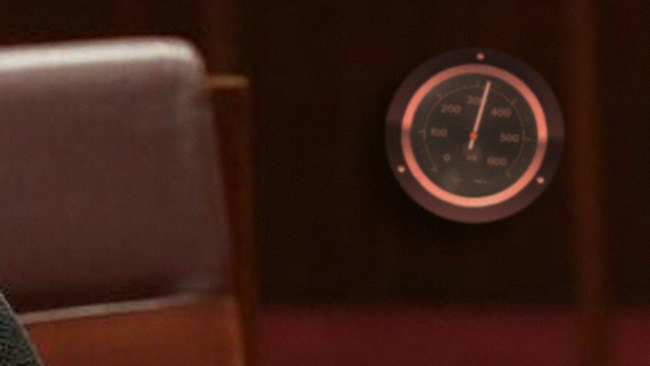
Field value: 325 psi
